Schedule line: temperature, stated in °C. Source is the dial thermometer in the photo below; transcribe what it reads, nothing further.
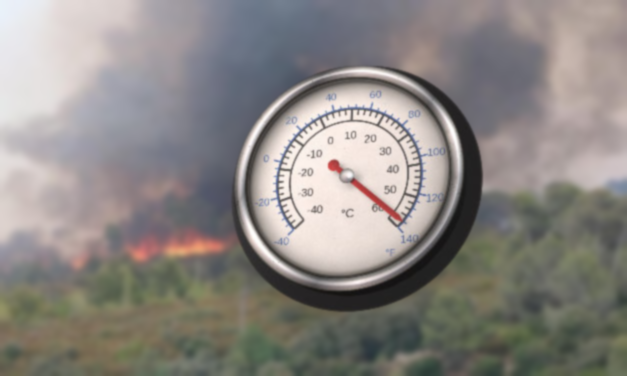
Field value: 58 °C
